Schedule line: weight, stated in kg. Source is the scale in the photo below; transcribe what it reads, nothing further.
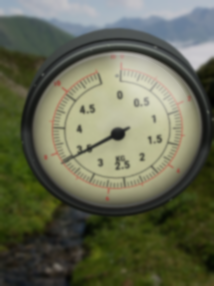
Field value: 3.5 kg
